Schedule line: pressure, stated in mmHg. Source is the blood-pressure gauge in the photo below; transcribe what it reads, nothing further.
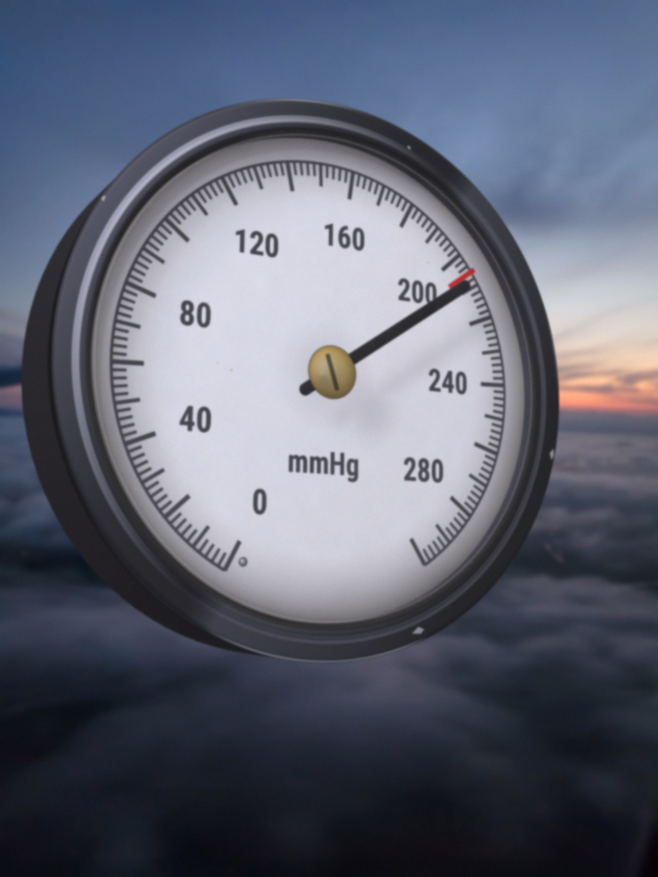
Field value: 208 mmHg
